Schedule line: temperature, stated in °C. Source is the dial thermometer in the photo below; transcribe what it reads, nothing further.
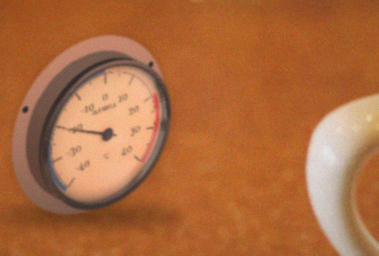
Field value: -20 °C
